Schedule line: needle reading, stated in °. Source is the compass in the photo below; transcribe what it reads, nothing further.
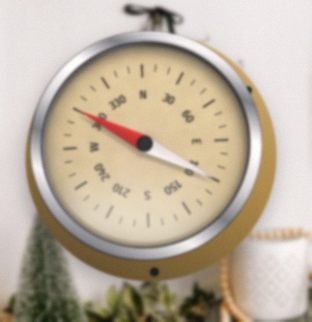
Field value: 300 °
